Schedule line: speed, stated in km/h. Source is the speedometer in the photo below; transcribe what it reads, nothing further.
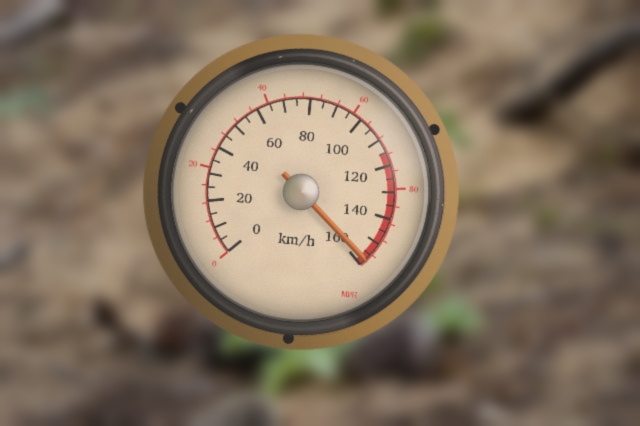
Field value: 157.5 km/h
